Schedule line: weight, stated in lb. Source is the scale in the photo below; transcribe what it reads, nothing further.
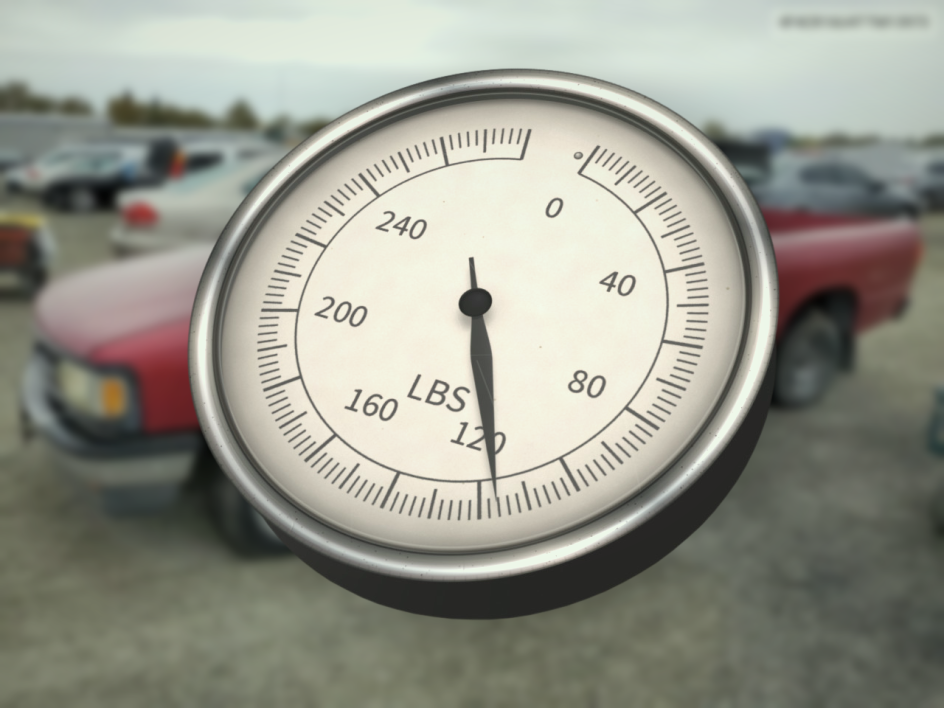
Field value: 116 lb
